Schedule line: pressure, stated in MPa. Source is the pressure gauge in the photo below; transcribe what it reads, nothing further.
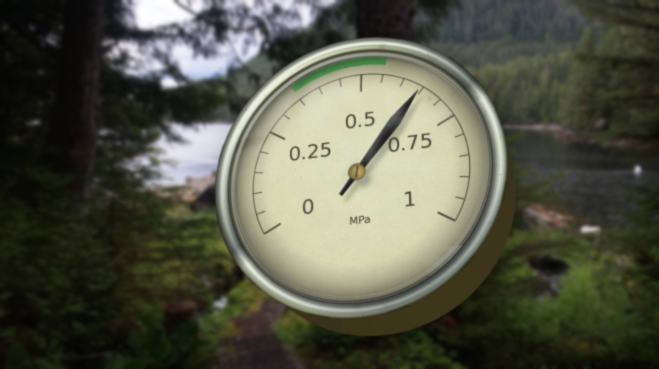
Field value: 0.65 MPa
